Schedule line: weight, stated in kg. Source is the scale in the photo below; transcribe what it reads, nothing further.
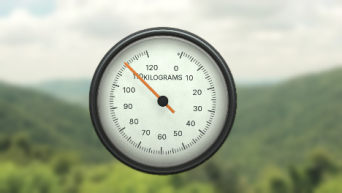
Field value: 110 kg
